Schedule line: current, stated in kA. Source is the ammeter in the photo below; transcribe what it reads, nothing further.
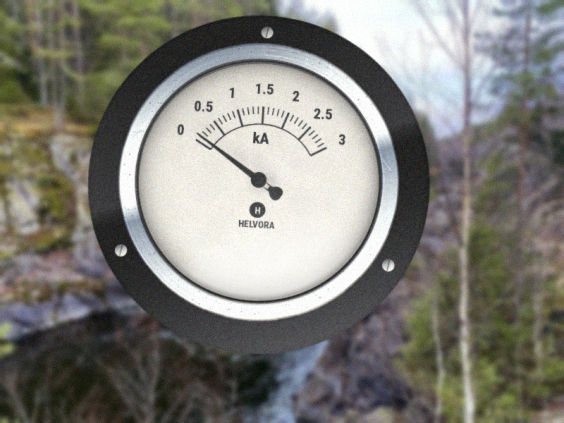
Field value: 0.1 kA
